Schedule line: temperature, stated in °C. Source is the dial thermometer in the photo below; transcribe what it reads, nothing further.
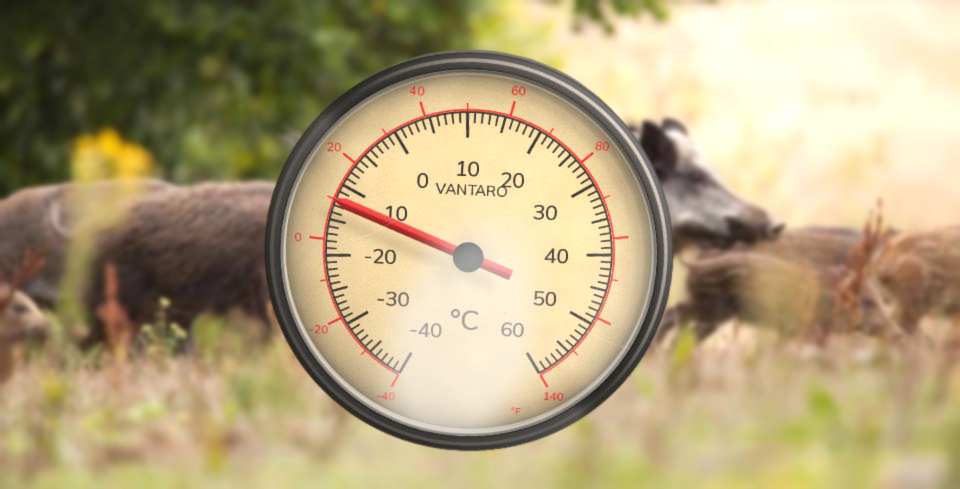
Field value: -12 °C
